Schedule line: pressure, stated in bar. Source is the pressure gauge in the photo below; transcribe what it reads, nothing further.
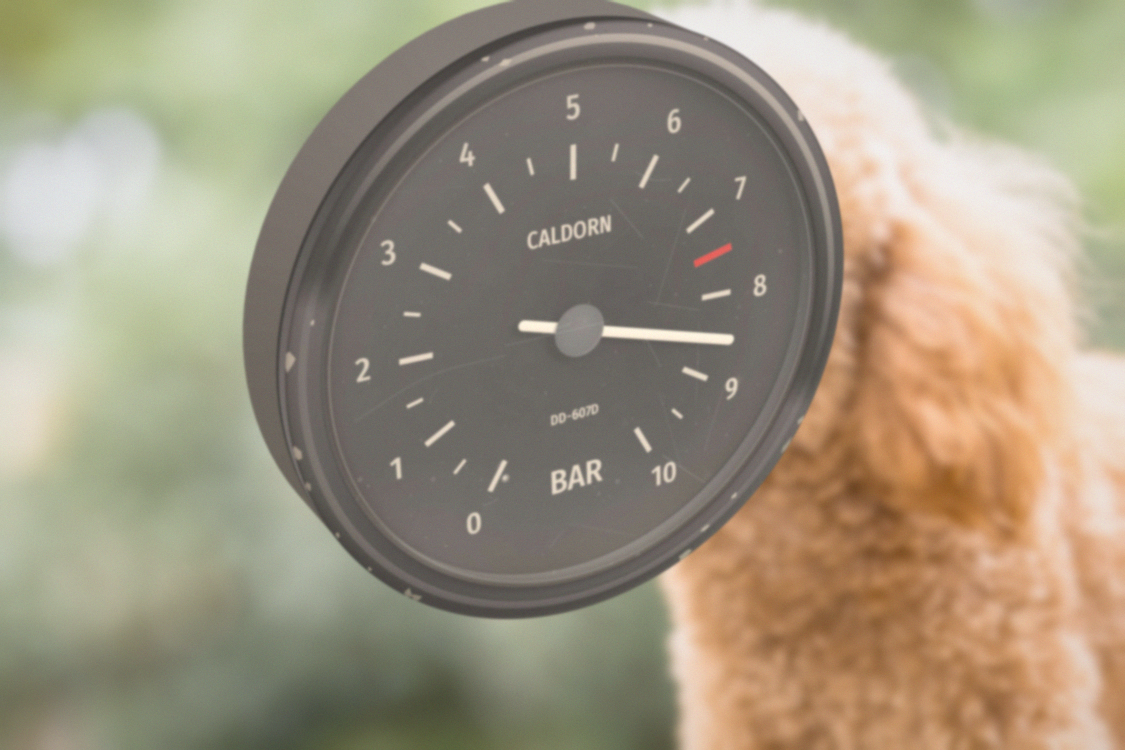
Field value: 8.5 bar
